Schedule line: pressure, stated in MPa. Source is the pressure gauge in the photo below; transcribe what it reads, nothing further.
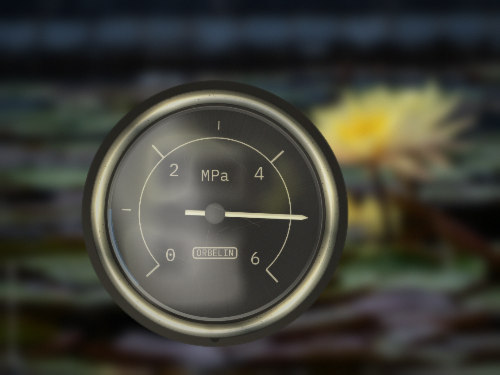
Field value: 5 MPa
